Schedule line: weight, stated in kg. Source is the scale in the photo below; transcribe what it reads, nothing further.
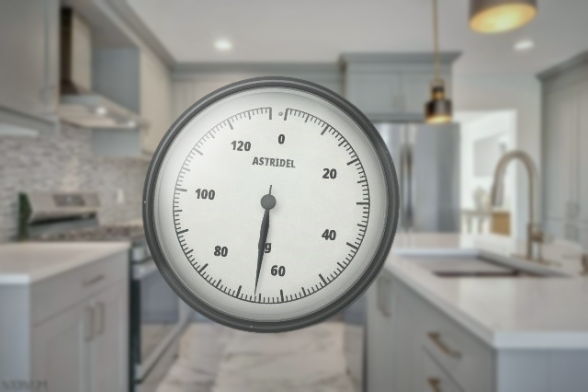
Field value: 66 kg
